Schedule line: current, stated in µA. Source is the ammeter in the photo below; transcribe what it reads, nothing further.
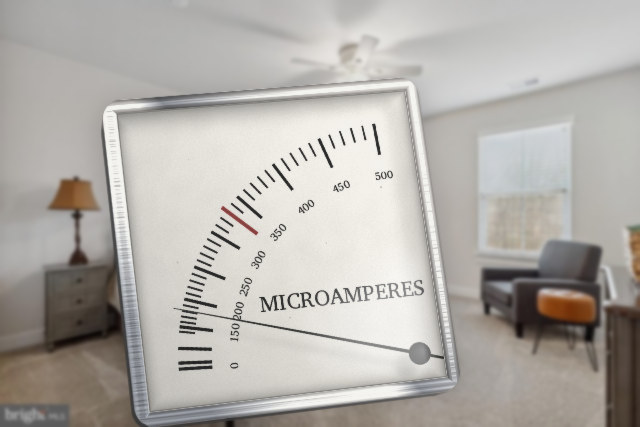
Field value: 180 µA
